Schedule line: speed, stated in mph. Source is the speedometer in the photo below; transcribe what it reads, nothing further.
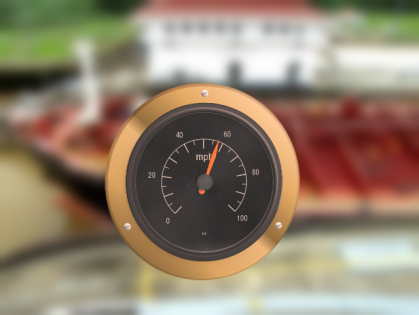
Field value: 57.5 mph
